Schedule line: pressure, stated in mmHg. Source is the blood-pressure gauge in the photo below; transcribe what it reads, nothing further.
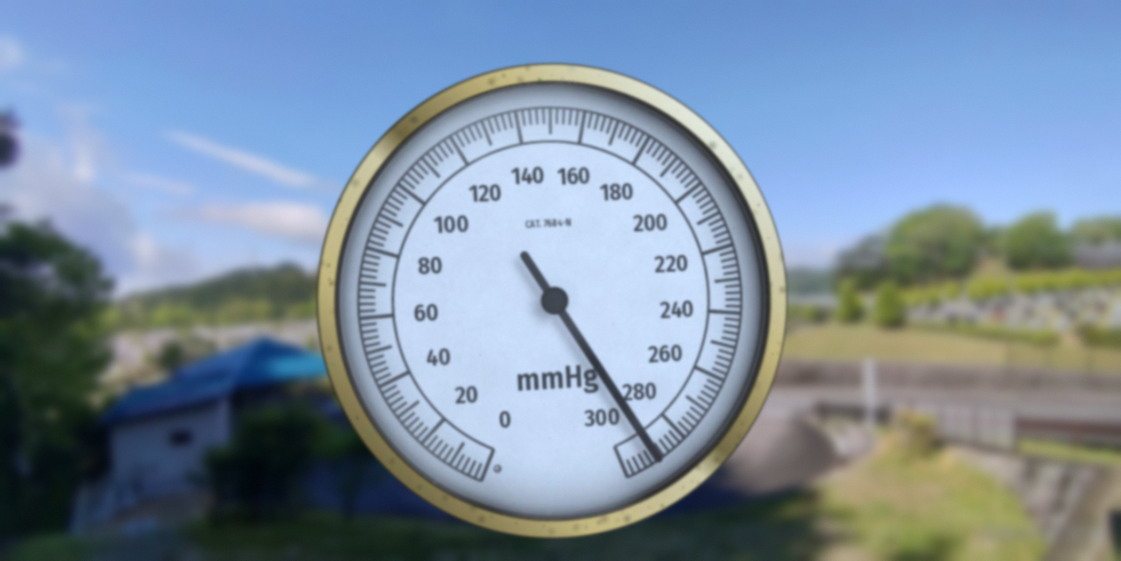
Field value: 290 mmHg
